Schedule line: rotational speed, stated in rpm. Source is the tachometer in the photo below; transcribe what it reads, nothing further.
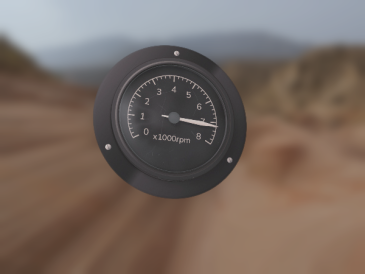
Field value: 7200 rpm
